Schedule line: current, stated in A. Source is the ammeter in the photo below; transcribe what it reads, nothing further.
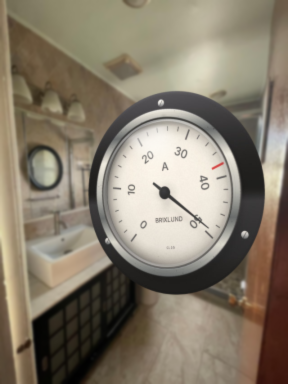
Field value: 49 A
